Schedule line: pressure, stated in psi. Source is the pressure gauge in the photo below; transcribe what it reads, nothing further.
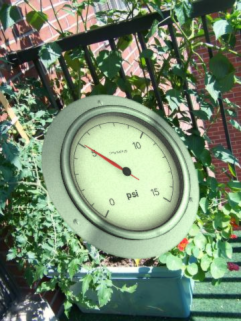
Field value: 5 psi
